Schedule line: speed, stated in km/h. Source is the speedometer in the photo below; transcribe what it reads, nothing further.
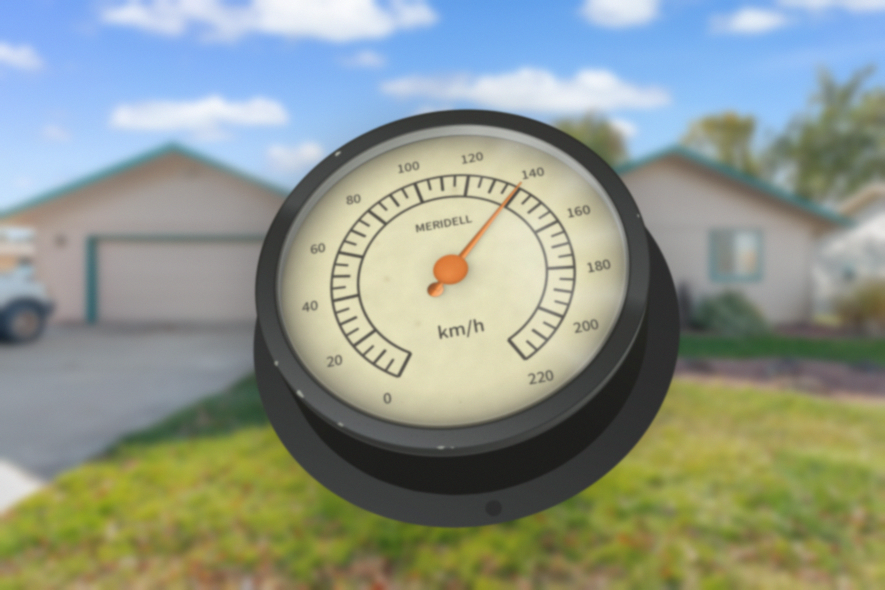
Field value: 140 km/h
